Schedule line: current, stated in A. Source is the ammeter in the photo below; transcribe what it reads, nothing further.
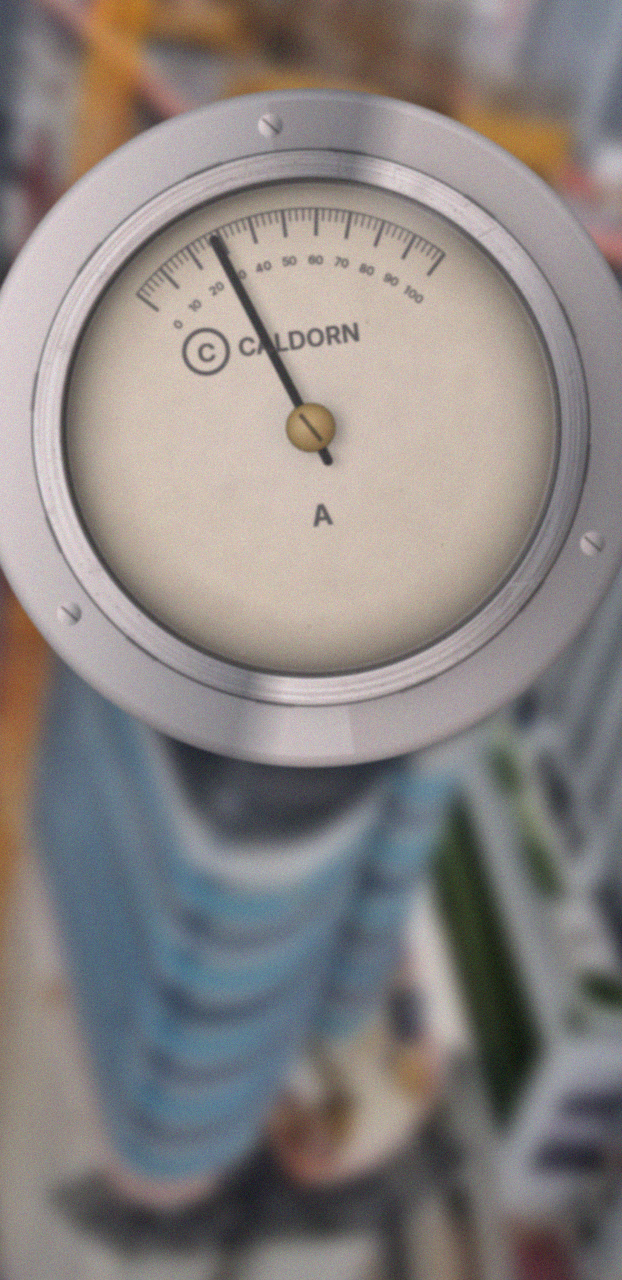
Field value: 28 A
